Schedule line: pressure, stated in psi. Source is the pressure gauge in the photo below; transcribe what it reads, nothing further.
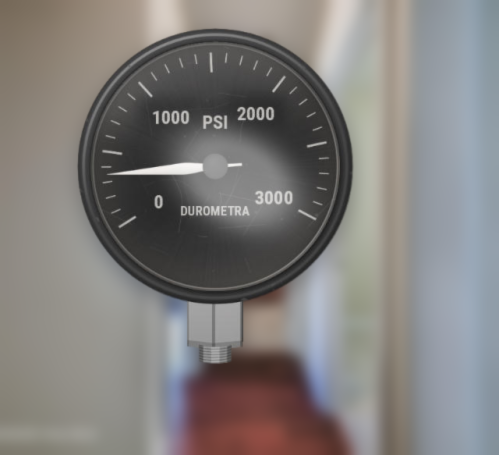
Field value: 350 psi
